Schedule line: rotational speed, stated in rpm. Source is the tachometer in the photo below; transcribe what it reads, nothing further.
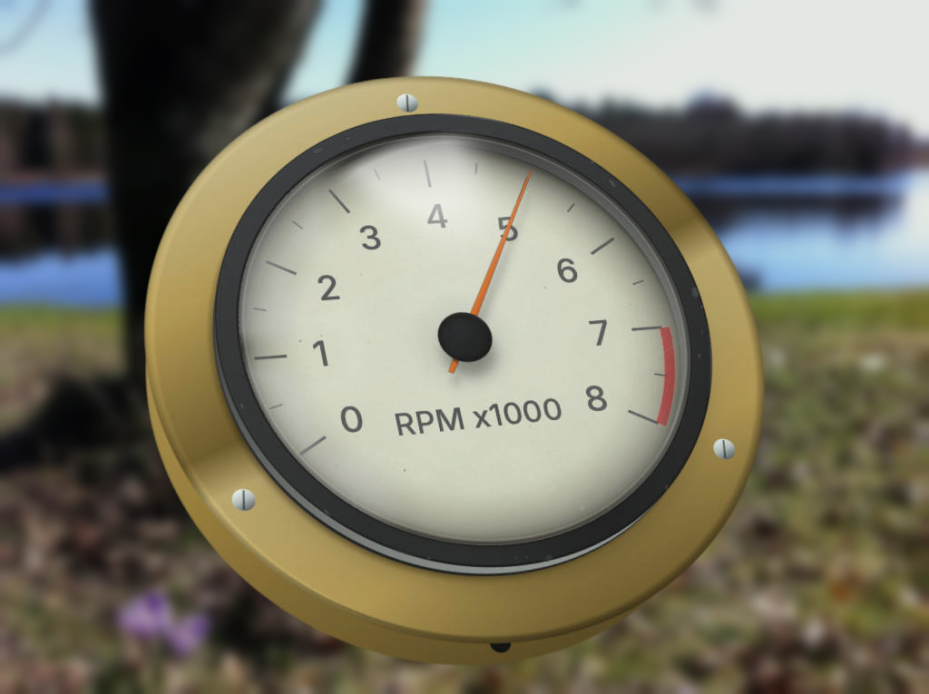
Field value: 5000 rpm
